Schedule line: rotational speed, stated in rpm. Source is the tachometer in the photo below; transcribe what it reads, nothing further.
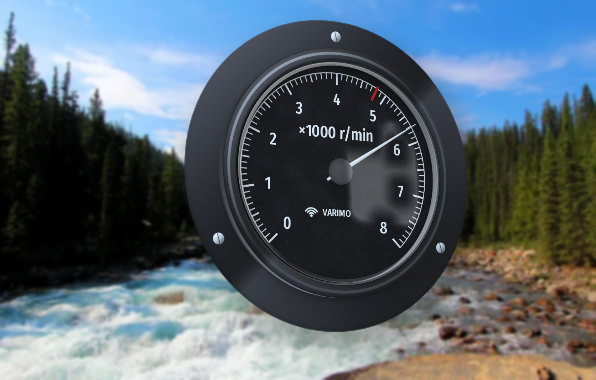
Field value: 5700 rpm
